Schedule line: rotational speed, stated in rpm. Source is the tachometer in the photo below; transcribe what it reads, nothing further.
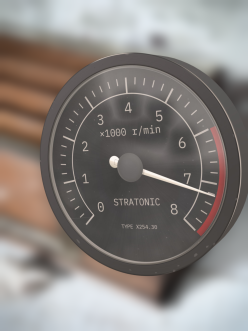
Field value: 7200 rpm
